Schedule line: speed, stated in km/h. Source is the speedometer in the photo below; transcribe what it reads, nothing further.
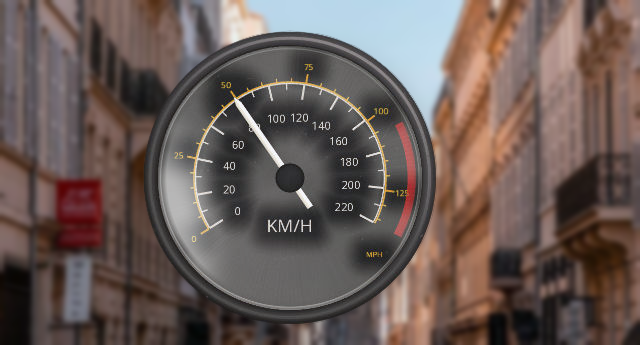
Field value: 80 km/h
